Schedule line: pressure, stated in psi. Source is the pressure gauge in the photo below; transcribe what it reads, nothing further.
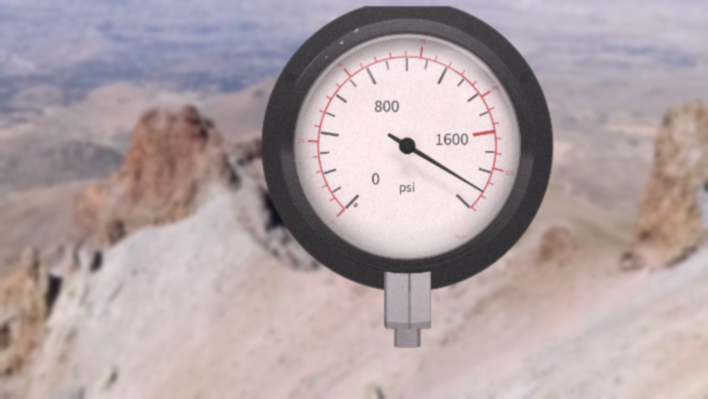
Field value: 1900 psi
